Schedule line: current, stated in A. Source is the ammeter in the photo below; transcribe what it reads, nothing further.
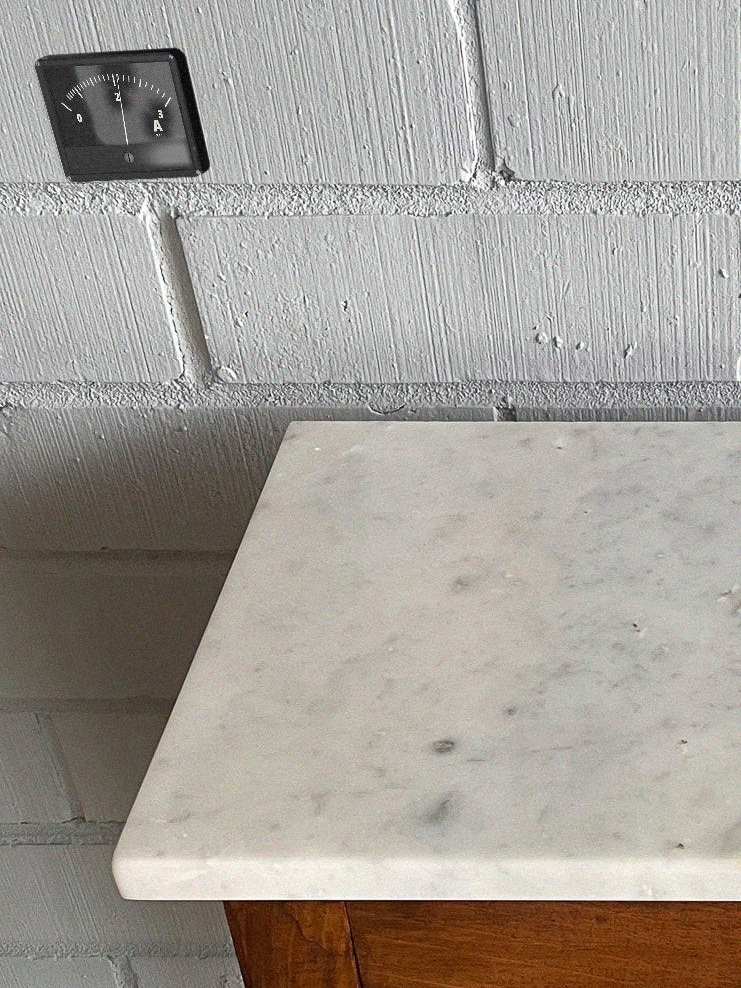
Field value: 2.1 A
